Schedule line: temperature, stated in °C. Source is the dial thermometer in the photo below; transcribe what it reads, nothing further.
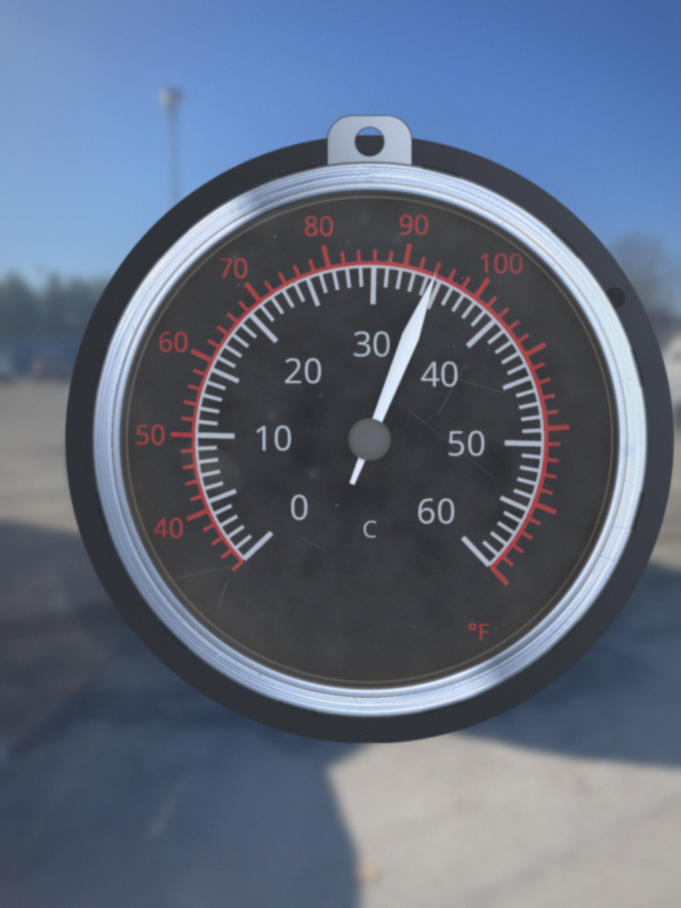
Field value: 34.5 °C
